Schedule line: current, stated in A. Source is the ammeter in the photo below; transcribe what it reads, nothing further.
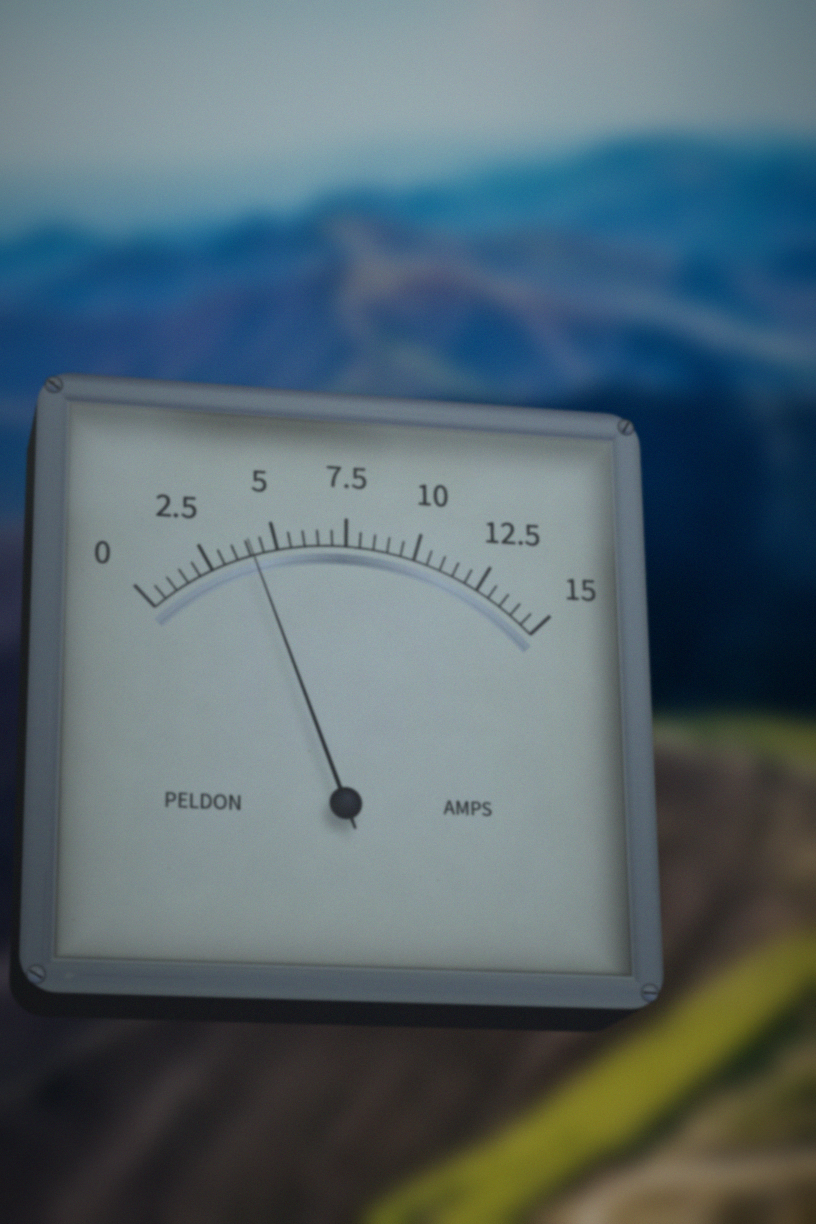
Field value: 4 A
